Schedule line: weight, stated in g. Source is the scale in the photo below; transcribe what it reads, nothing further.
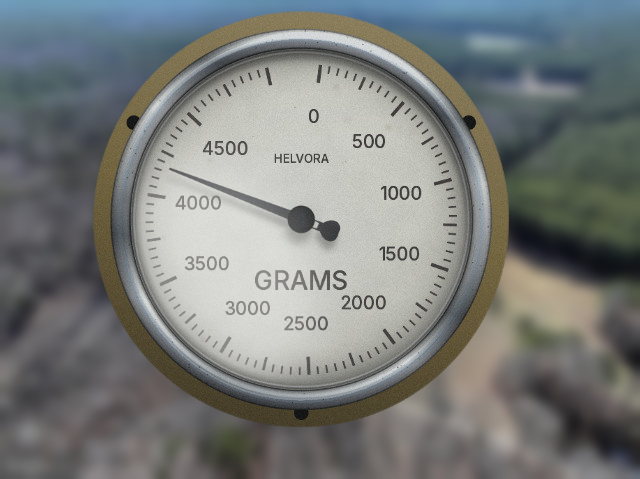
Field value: 4175 g
